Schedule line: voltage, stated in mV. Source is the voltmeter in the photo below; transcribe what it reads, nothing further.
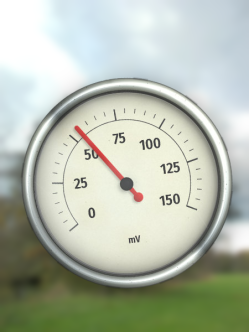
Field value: 55 mV
